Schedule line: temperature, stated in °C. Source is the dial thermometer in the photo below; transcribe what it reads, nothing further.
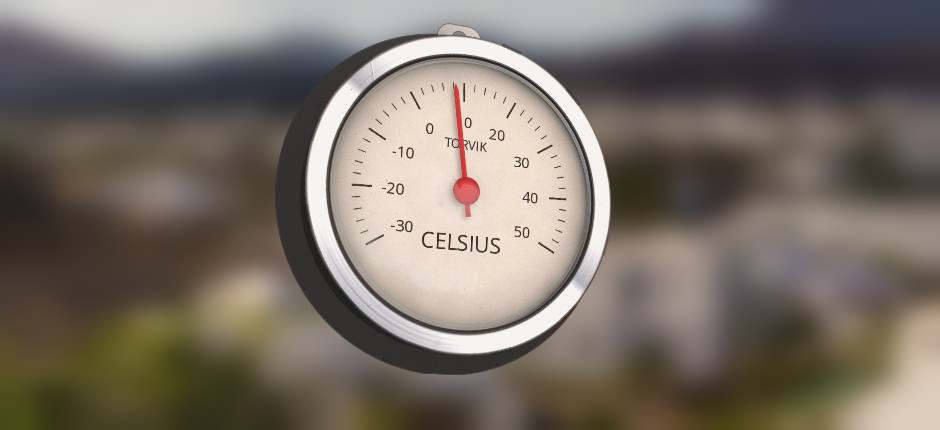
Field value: 8 °C
